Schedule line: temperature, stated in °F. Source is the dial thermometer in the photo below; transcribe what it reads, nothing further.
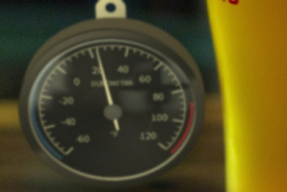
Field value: 24 °F
